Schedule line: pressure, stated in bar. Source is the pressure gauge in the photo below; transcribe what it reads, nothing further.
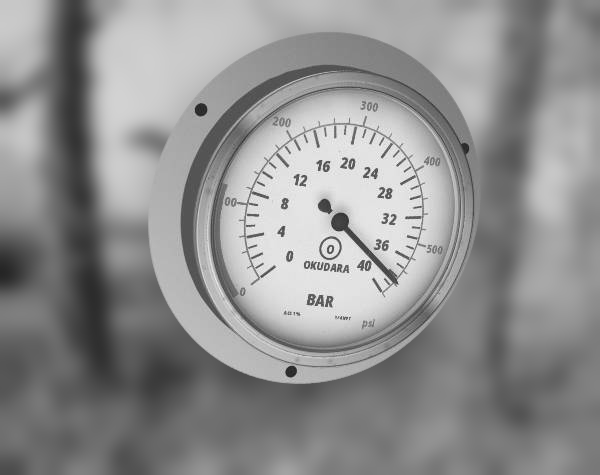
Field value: 38.5 bar
